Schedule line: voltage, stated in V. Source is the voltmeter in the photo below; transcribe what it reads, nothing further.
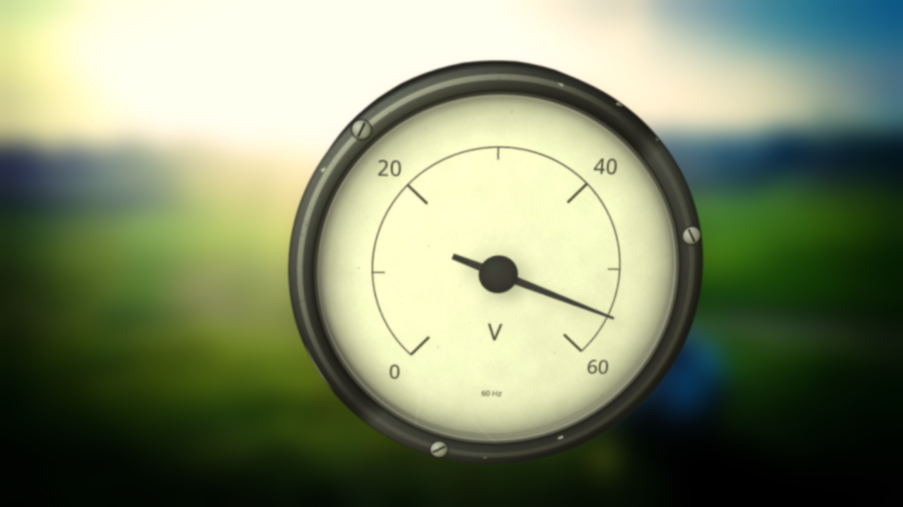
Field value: 55 V
